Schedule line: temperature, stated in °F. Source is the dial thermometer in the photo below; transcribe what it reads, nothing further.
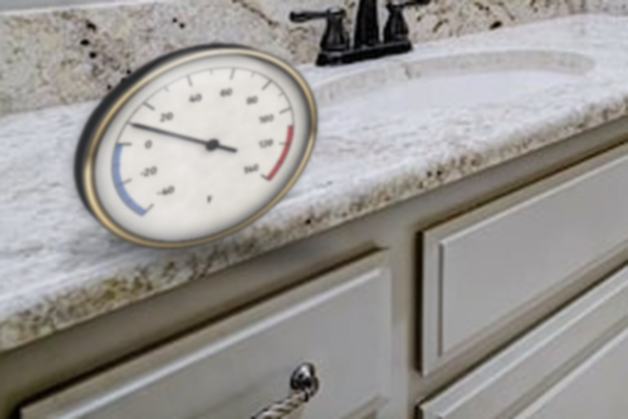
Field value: 10 °F
